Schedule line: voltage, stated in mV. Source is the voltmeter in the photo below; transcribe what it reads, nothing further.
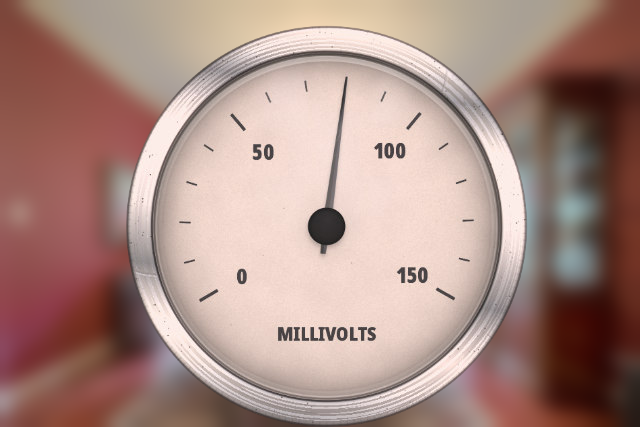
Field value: 80 mV
